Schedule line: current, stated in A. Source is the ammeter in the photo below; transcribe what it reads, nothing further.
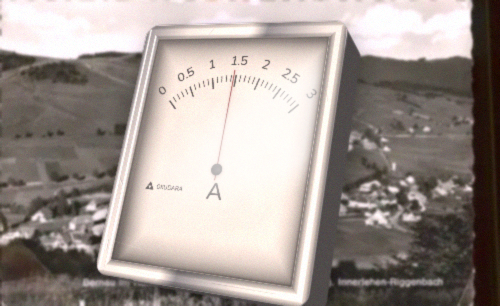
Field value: 1.5 A
